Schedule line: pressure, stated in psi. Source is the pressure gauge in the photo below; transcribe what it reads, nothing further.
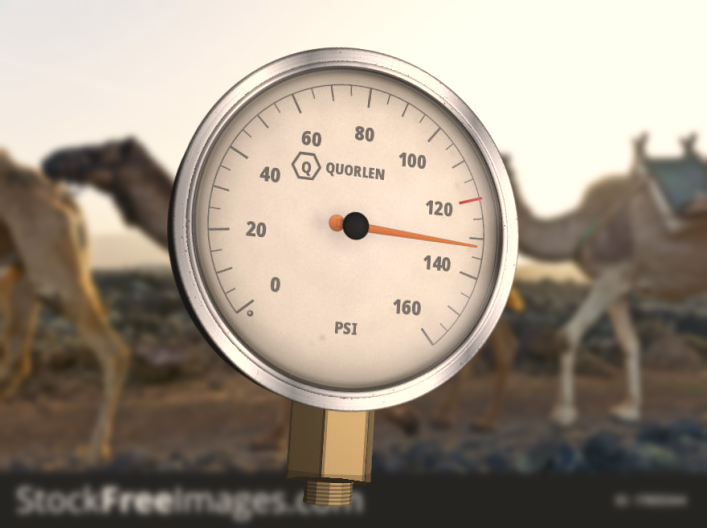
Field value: 132.5 psi
